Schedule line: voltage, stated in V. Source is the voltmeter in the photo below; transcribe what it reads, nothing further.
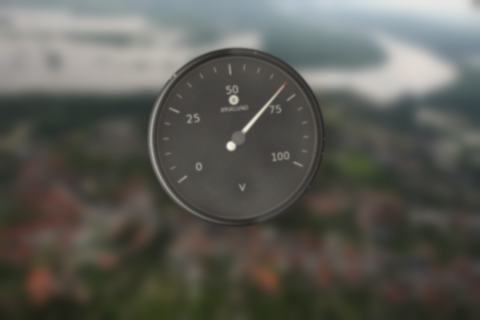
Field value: 70 V
